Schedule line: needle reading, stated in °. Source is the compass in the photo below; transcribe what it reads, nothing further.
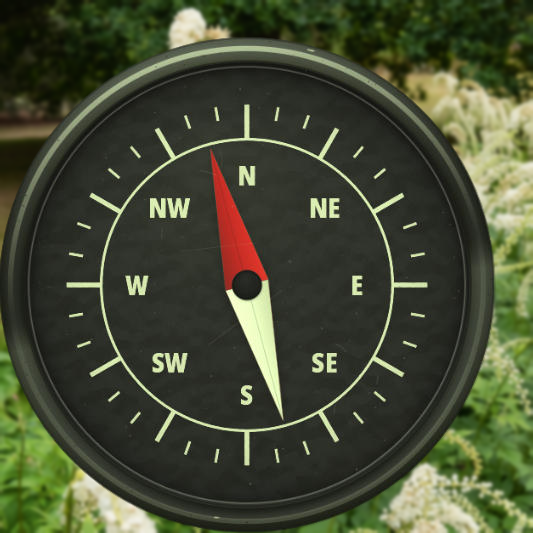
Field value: 345 °
